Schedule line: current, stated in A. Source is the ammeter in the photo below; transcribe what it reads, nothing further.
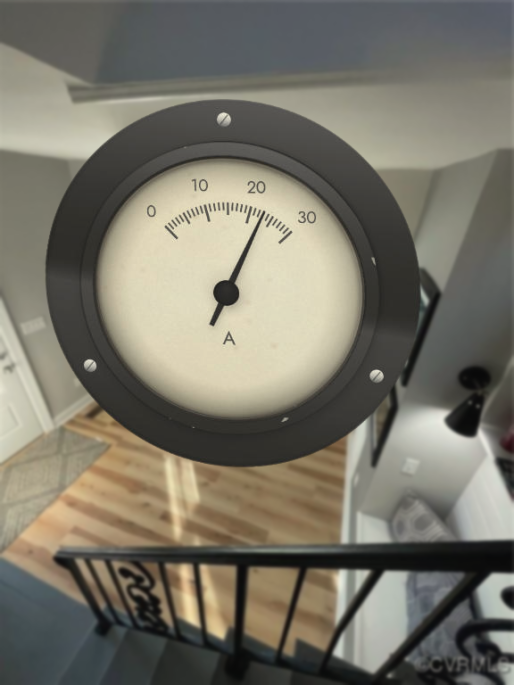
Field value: 23 A
